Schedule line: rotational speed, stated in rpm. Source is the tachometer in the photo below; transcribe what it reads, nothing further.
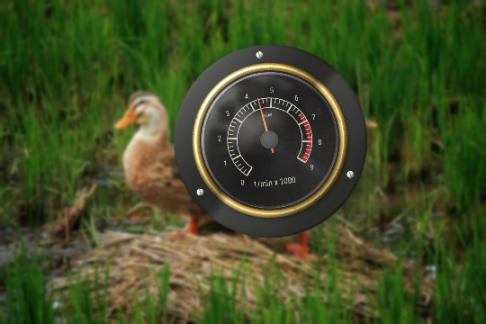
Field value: 4400 rpm
